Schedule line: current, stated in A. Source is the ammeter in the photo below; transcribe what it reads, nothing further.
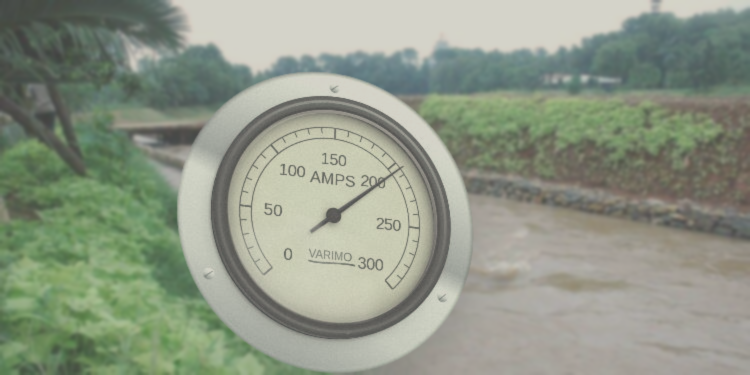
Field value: 205 A
